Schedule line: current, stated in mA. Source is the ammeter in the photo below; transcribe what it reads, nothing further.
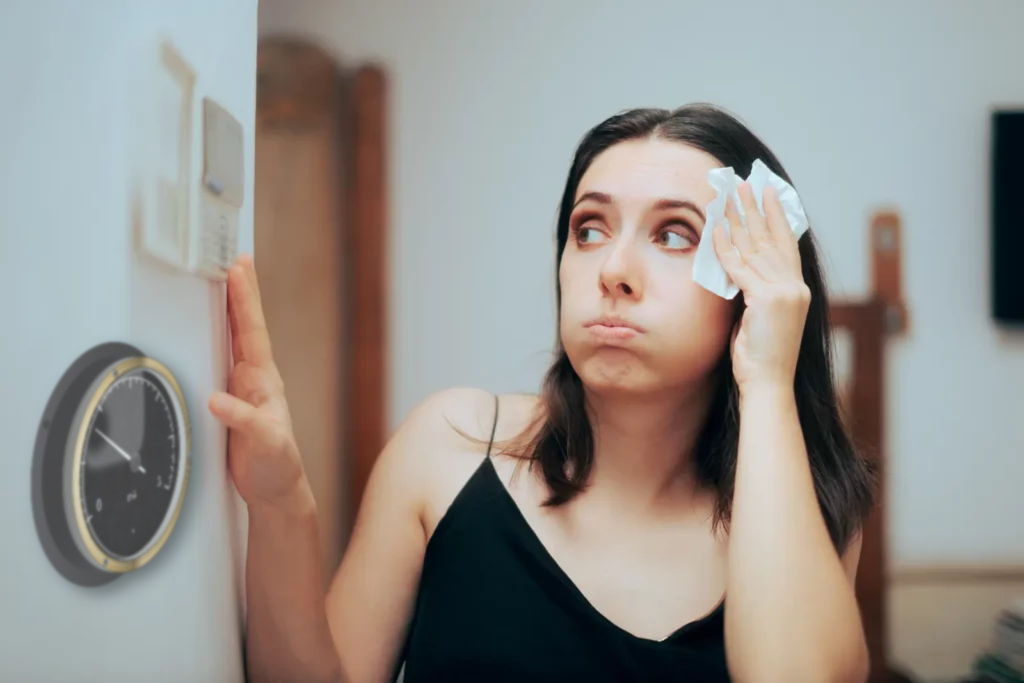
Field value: 0.8 mA
